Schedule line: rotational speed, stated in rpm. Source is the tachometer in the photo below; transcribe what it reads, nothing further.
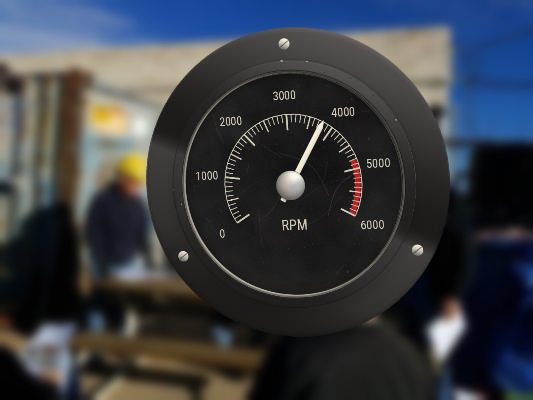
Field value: 3800 rpm
